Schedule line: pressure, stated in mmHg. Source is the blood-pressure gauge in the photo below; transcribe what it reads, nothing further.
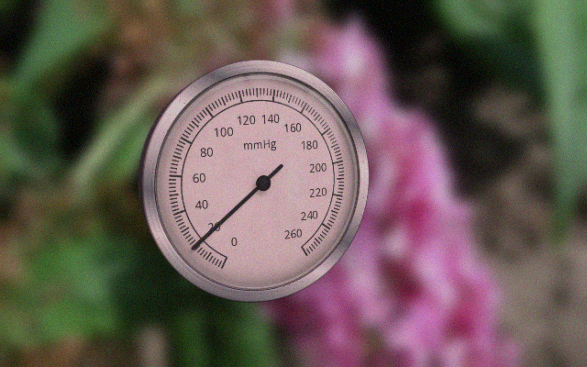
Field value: 20 mmHg
